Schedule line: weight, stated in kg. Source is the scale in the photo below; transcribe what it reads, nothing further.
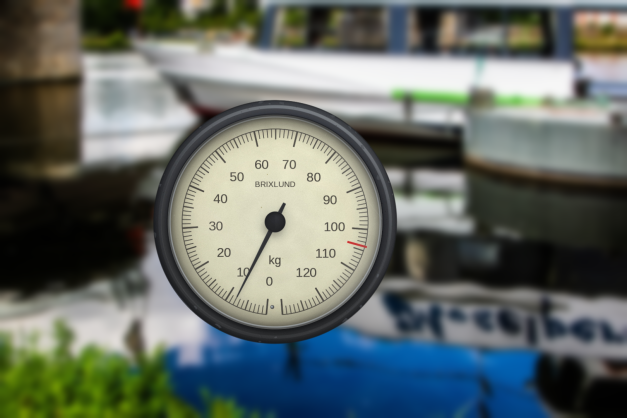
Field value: 8 kg
